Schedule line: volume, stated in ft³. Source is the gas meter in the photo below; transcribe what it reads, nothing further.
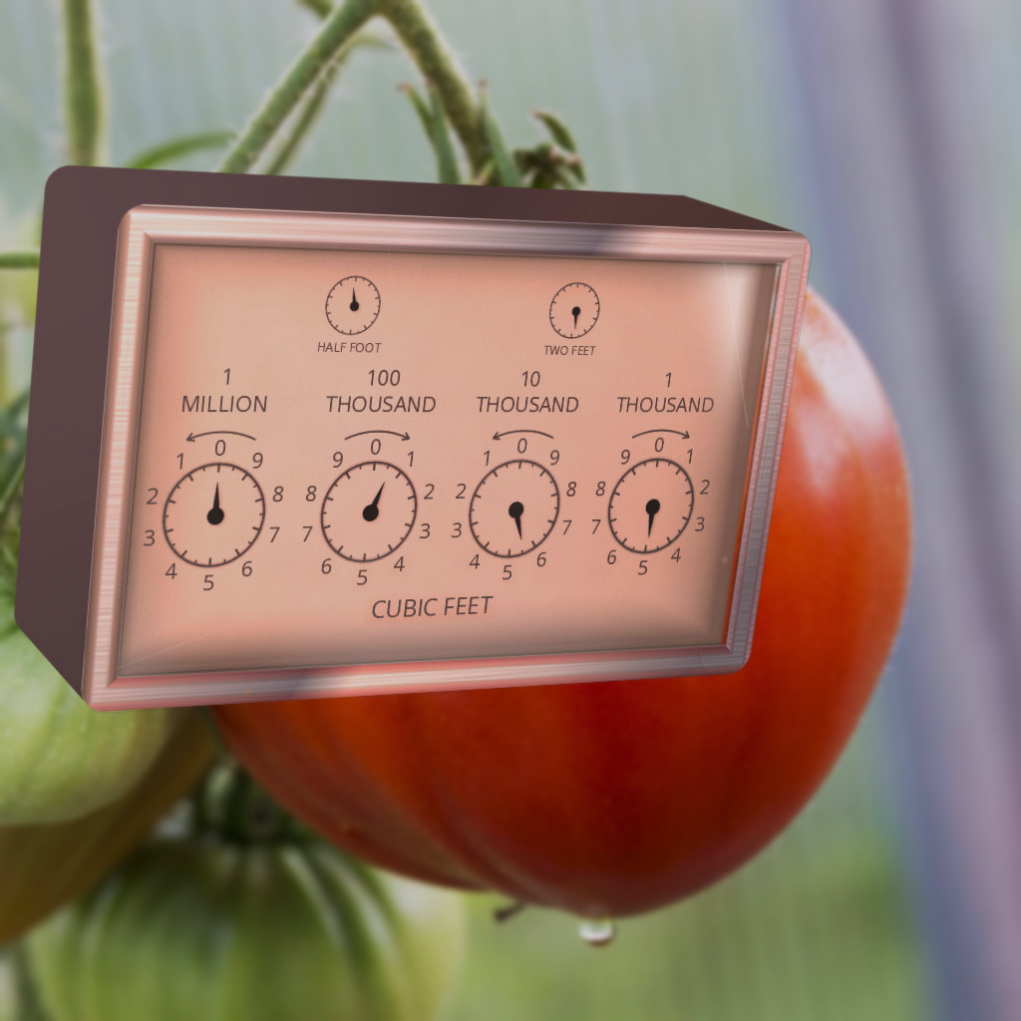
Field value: 5500 ft³
